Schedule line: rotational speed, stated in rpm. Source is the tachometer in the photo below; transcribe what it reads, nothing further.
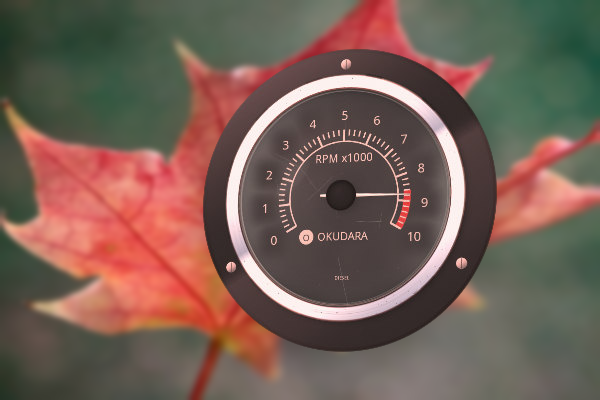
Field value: 8800 rpm
